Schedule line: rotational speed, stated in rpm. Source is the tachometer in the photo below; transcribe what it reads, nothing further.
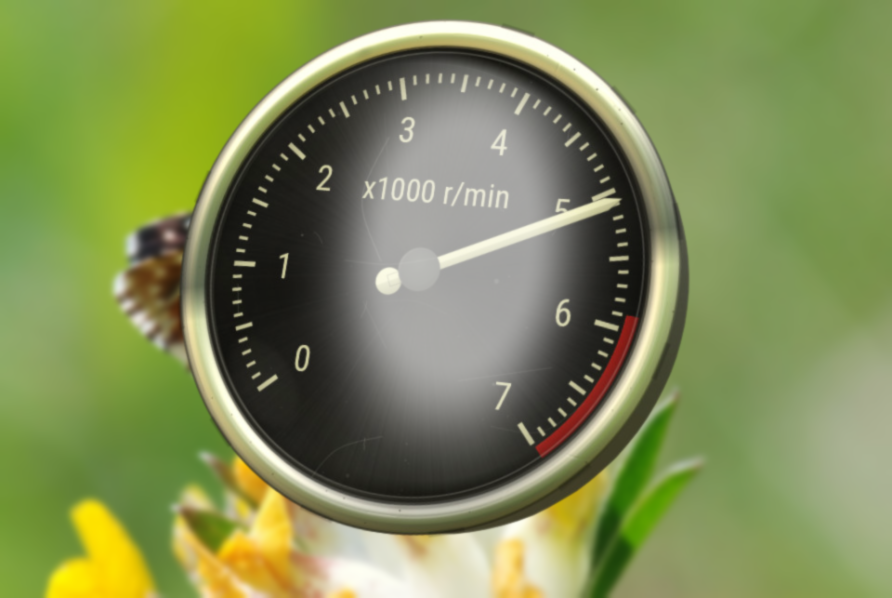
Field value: 5100 rpm
